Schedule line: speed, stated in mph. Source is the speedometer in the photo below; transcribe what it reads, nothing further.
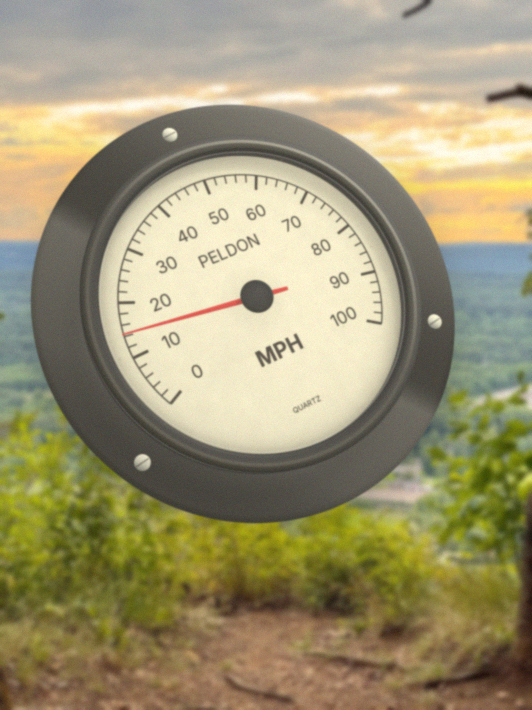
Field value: 14 mph
